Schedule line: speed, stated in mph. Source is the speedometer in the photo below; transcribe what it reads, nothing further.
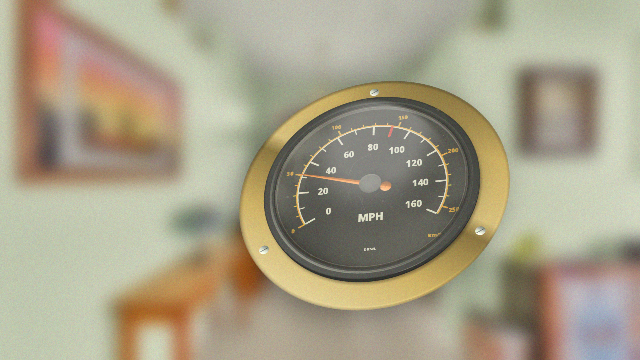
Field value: 30 mph
